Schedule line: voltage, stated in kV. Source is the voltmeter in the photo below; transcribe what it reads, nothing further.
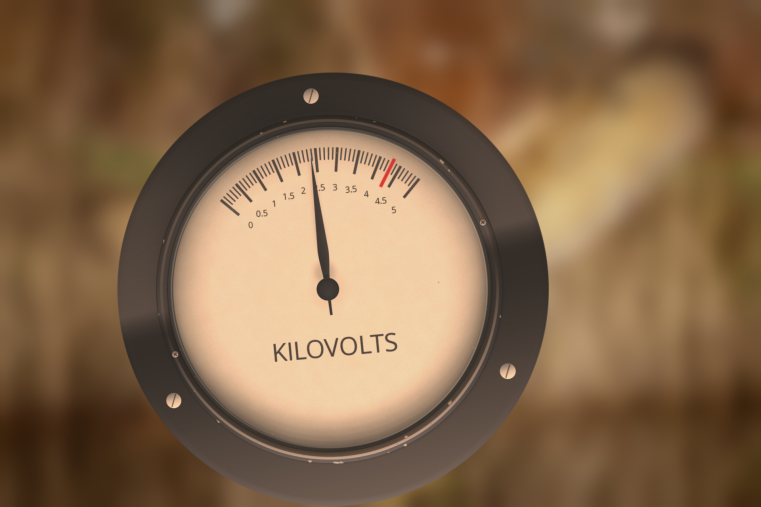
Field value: 2.4 kV
